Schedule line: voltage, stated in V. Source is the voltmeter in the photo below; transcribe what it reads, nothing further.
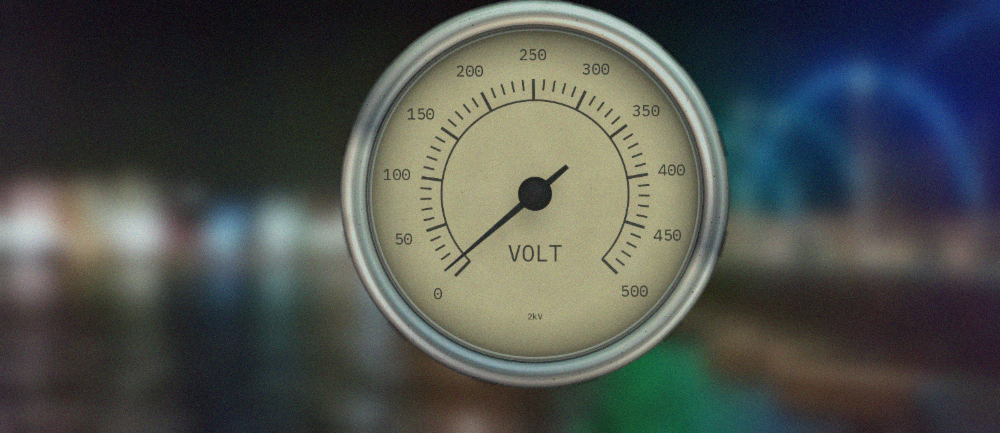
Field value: 10 V
